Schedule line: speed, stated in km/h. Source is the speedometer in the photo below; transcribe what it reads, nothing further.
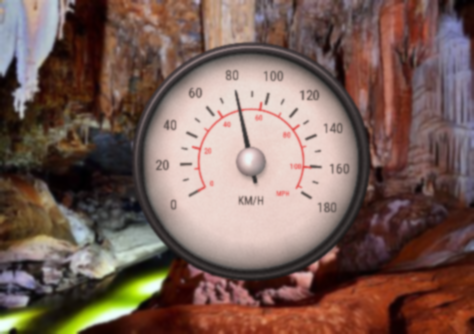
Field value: 80 km/h
